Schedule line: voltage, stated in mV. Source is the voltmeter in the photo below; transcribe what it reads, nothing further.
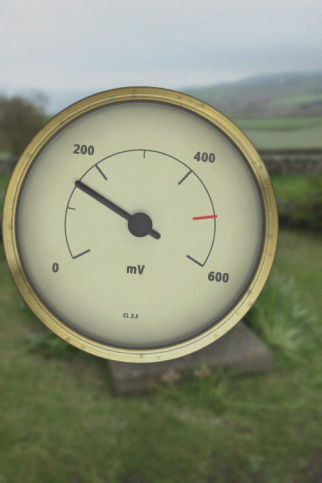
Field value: 150 mV
